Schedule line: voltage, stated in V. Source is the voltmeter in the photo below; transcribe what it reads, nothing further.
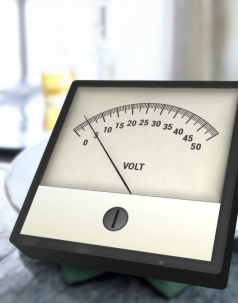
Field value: 5 V
